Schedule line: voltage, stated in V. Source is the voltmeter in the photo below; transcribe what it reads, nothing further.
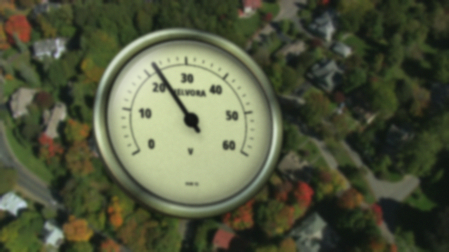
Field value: 22 V
